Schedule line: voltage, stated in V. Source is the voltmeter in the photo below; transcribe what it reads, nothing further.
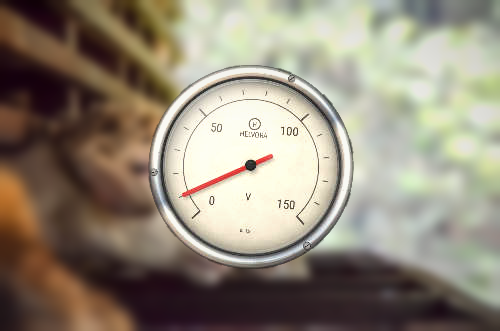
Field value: 10 V
